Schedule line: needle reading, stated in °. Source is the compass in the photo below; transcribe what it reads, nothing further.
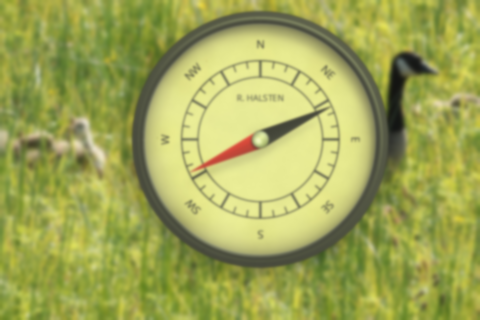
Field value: 245 °
